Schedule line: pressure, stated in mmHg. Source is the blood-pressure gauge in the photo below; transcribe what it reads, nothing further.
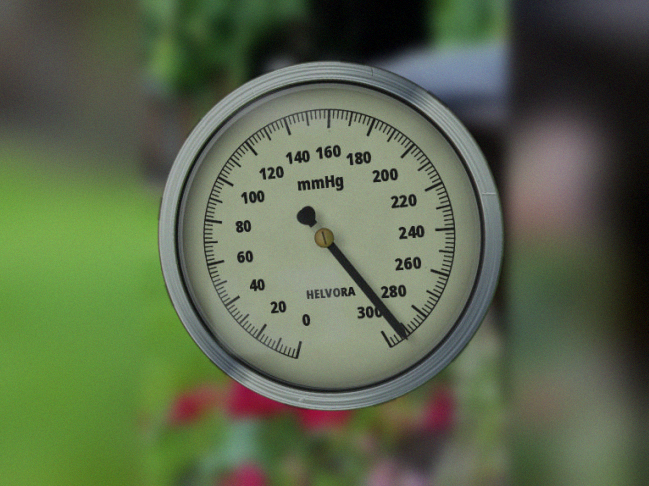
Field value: 292 mmHg
